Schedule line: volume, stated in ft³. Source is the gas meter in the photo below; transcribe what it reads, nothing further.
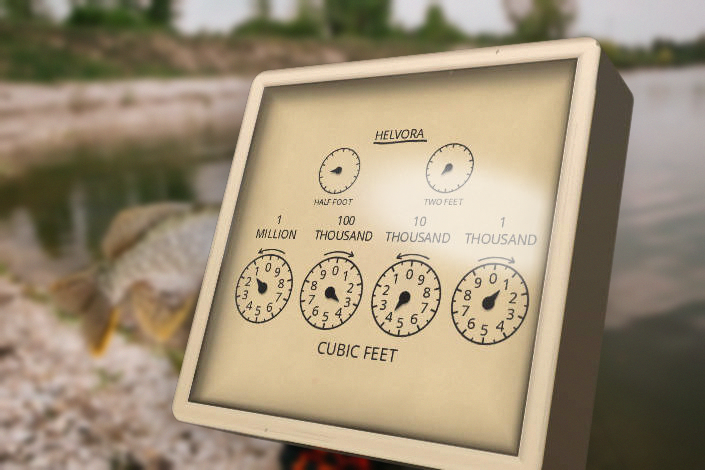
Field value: 134100 ft³
